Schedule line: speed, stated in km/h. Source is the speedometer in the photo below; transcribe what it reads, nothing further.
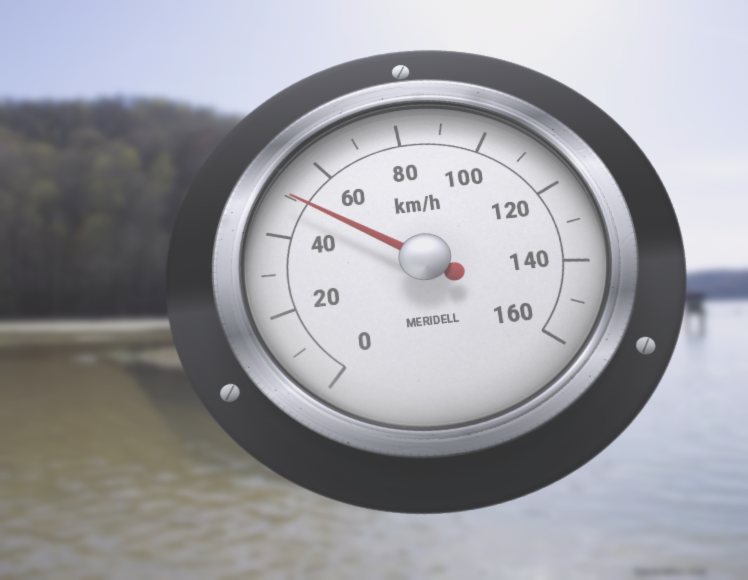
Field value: 50 km/h
